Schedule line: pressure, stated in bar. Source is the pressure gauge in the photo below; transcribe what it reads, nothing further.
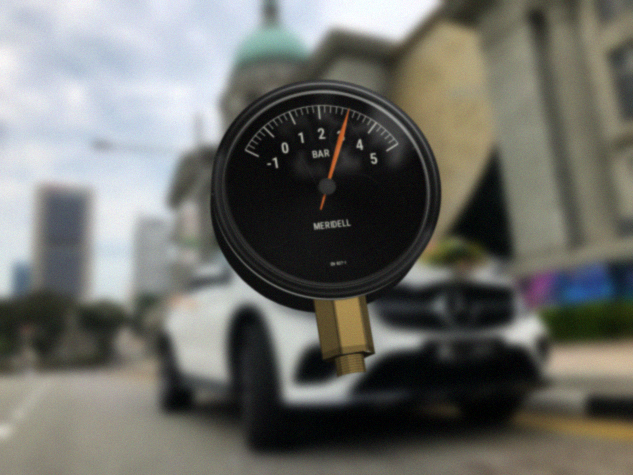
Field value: 3 bar
